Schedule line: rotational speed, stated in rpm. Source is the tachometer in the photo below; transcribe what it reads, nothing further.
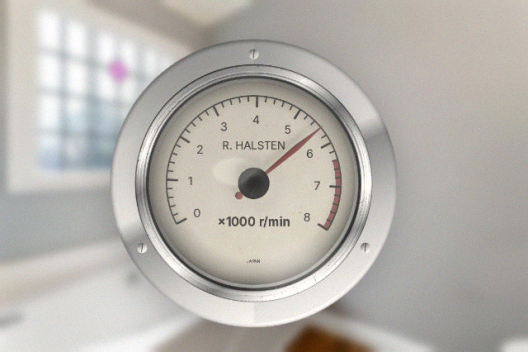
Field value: 5600 rpm
